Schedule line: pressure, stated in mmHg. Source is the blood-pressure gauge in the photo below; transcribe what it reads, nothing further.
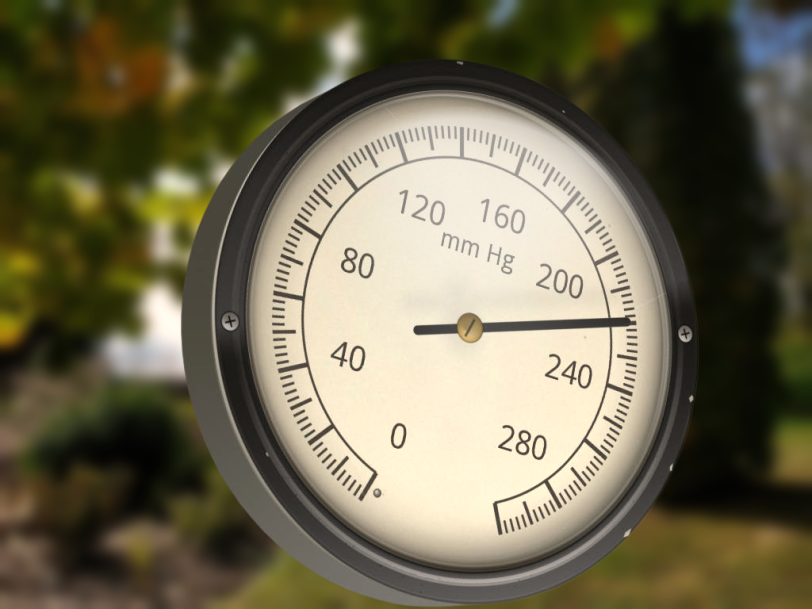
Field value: 220 mmHg
